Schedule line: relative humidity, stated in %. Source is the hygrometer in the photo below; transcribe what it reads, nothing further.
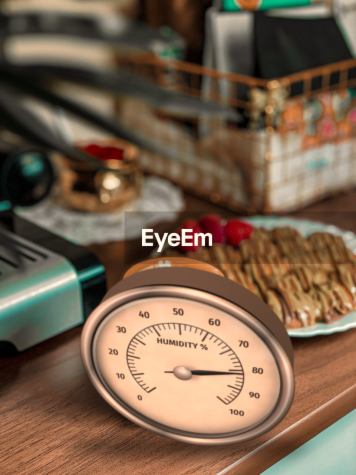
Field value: 80 %
